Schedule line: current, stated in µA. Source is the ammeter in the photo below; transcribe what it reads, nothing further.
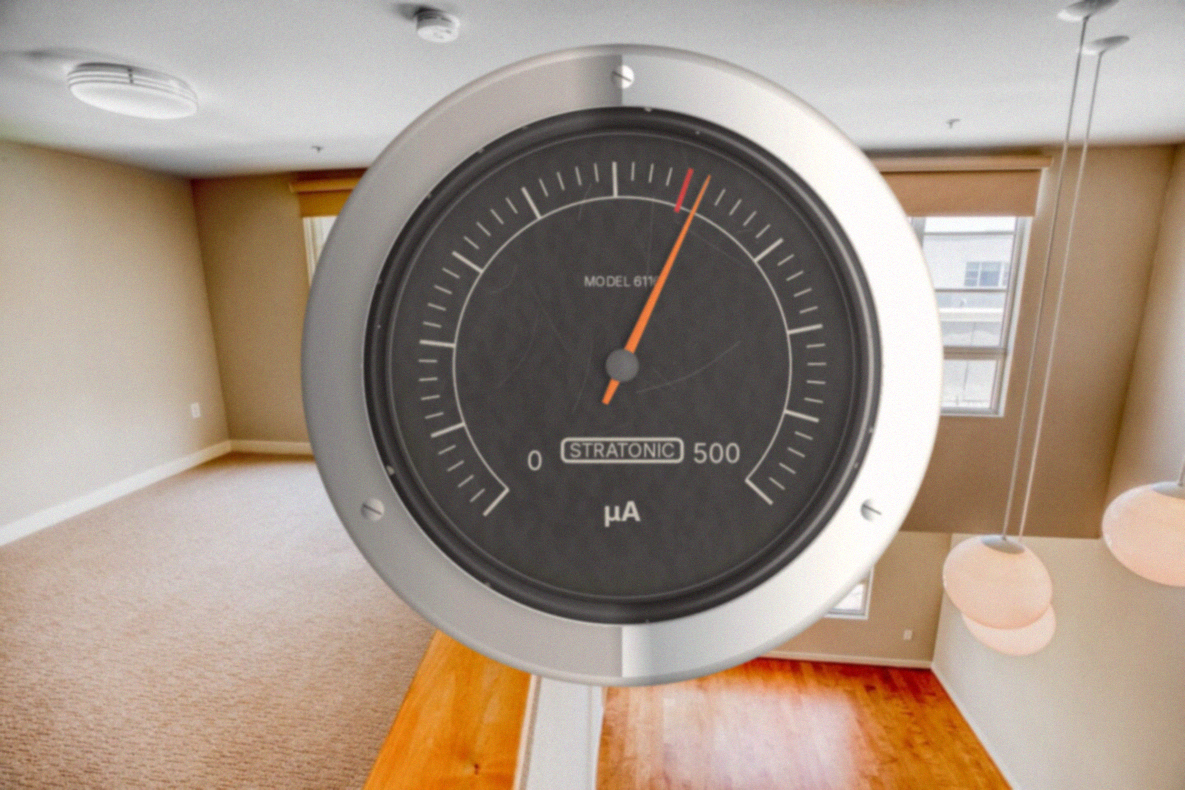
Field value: 300 µA
